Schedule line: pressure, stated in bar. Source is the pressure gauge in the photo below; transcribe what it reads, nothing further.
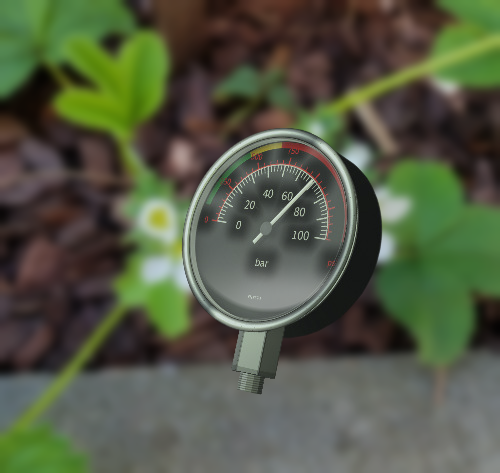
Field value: 70 bar
